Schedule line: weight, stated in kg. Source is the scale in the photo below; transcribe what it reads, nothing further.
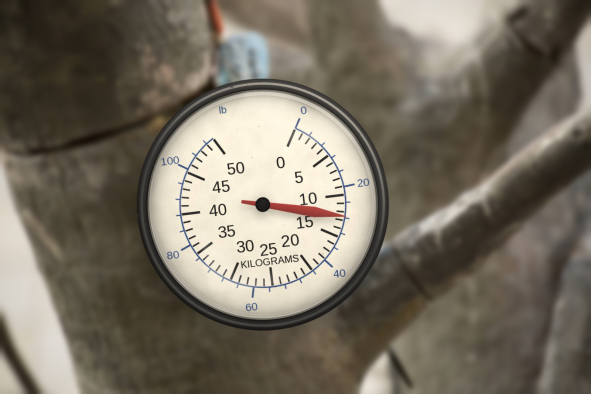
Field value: 12.5 kg
